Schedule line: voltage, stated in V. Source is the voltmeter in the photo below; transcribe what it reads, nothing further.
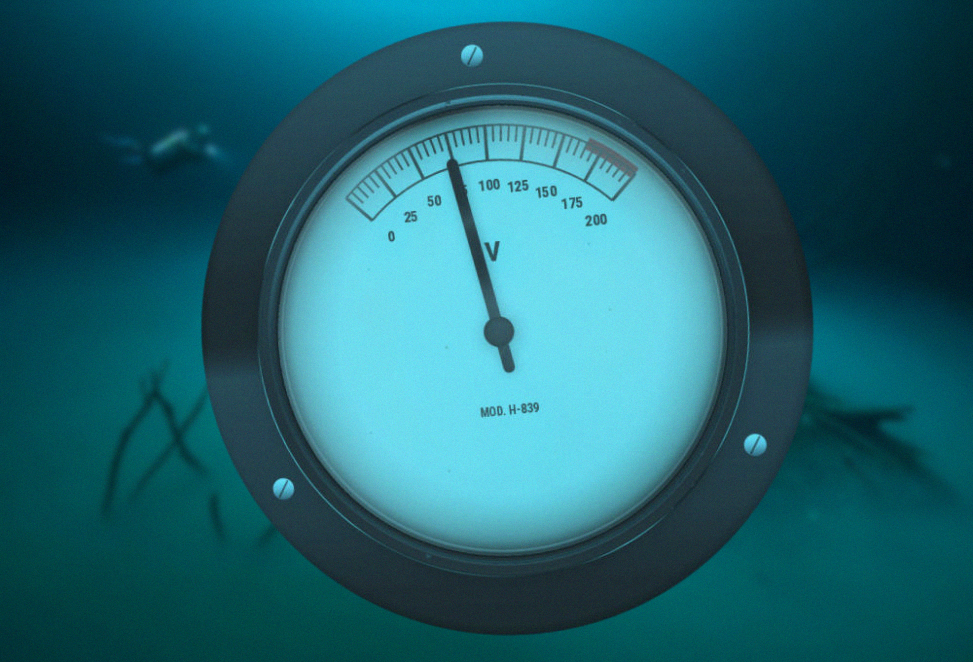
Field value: 75 V
